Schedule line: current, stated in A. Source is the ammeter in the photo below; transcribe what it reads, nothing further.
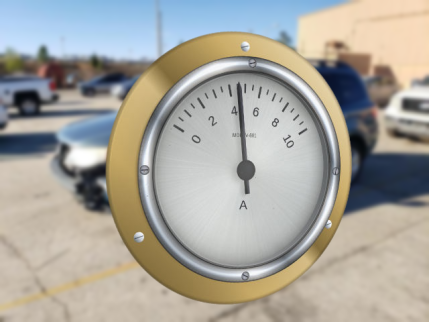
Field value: 4.5 A
